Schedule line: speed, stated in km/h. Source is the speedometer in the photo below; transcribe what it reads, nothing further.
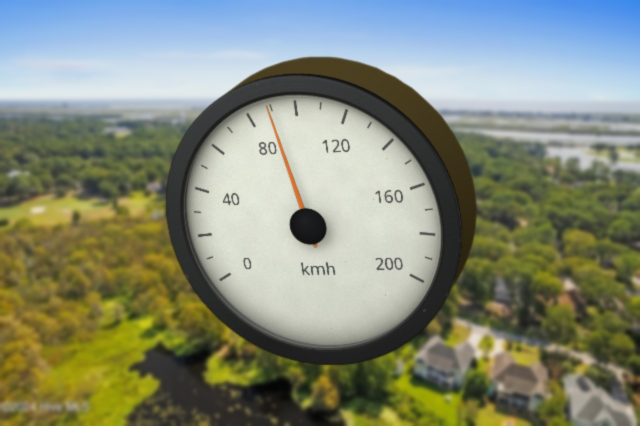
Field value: 90 km/h
